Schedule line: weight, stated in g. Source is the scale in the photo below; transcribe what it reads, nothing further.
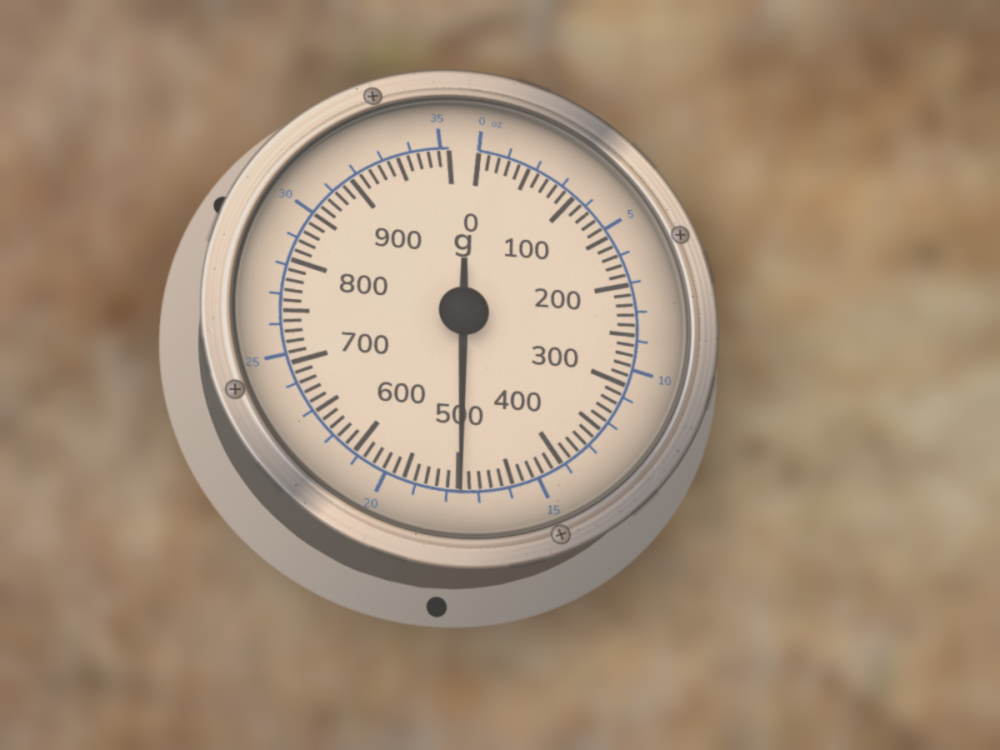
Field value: 500 g
